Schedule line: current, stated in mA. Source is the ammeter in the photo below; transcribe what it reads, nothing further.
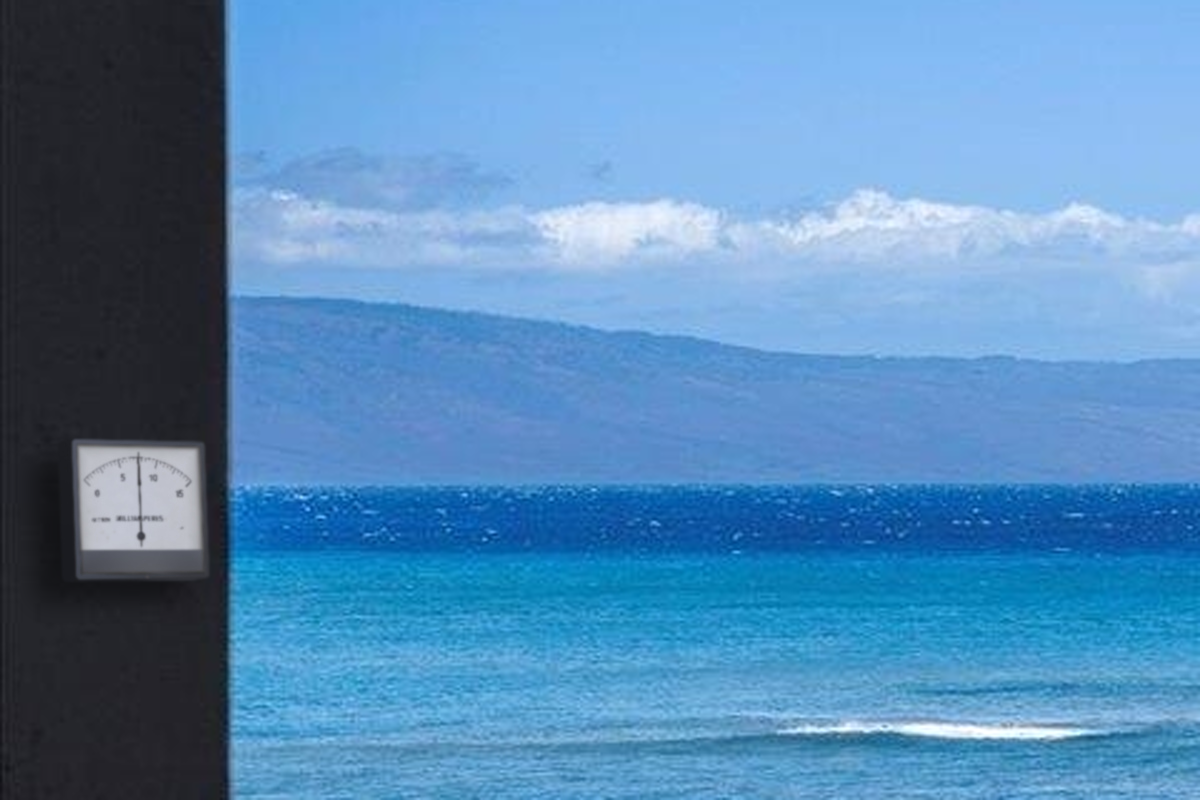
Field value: 7.5 mA
